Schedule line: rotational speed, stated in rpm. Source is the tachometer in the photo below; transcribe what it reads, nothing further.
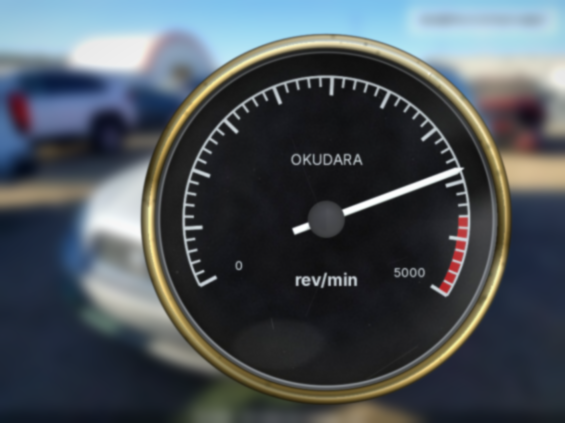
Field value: 3900 rpm
